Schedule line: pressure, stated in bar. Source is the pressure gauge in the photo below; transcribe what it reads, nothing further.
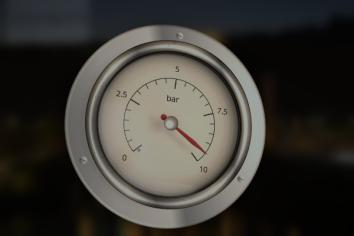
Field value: 9.5 bar
